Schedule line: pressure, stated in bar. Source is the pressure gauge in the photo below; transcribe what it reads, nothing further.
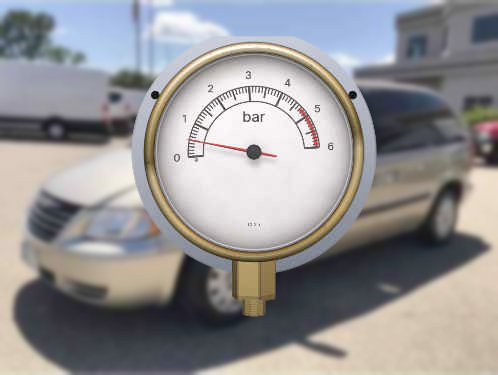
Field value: 0.5 bar
